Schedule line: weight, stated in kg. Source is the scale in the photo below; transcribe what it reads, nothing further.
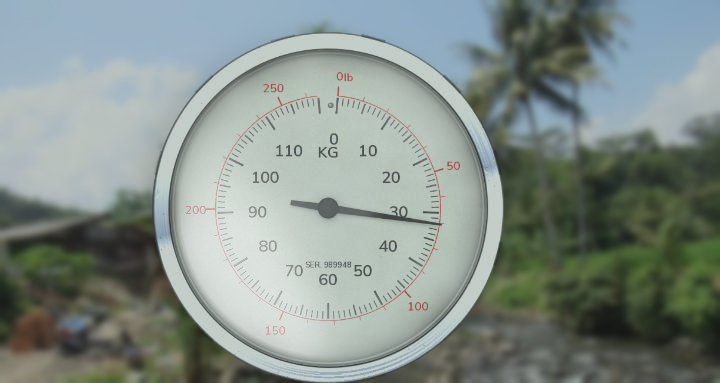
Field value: 32 kg
